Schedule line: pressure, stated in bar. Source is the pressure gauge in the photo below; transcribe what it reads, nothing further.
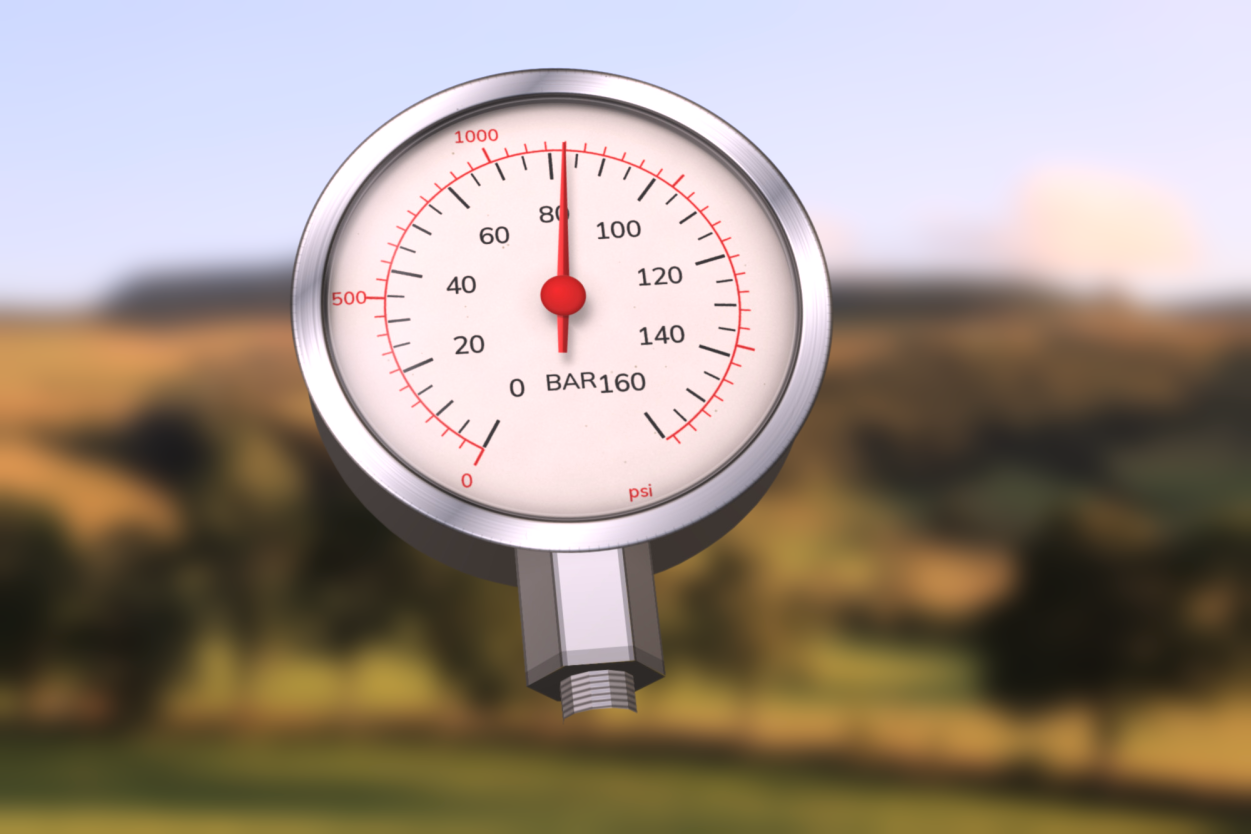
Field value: 82.5 bar
